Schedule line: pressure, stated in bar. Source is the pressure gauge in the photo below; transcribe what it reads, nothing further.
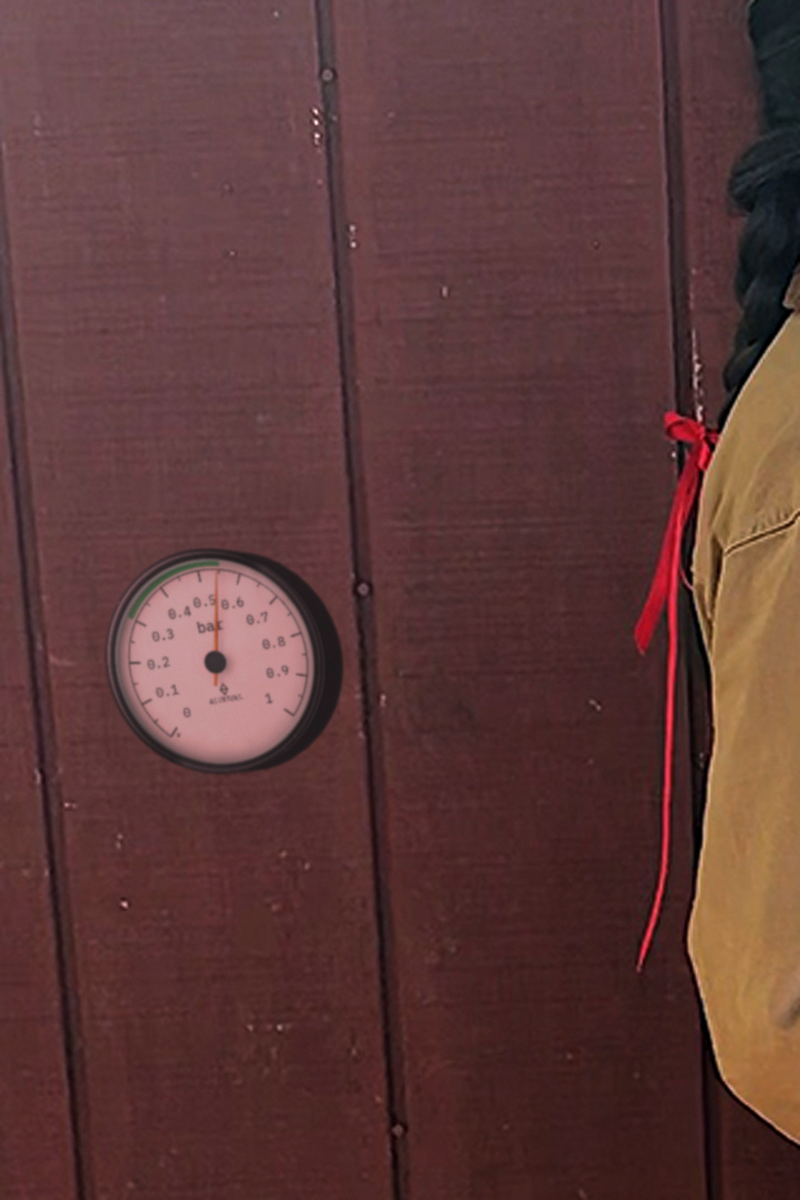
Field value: 0.55 bar
